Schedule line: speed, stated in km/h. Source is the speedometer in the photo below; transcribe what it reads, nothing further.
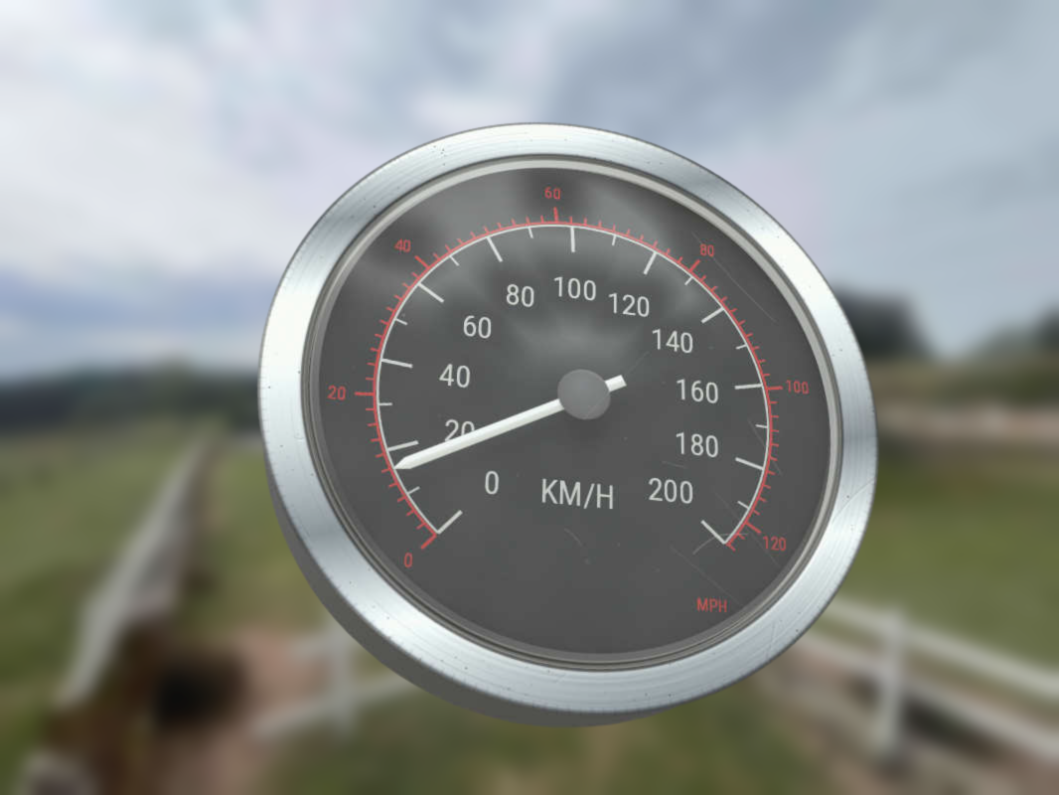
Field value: 15 km/h
